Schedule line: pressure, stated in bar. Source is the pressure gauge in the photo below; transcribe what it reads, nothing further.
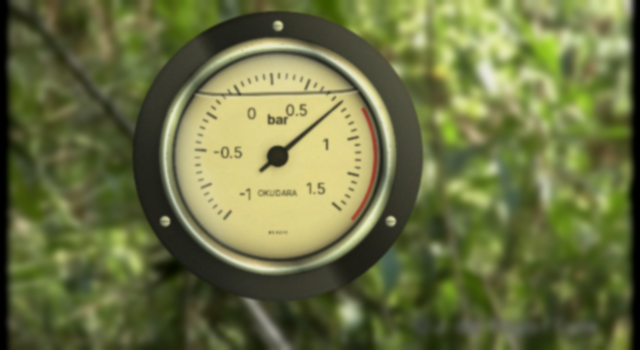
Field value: 0.75 bar
